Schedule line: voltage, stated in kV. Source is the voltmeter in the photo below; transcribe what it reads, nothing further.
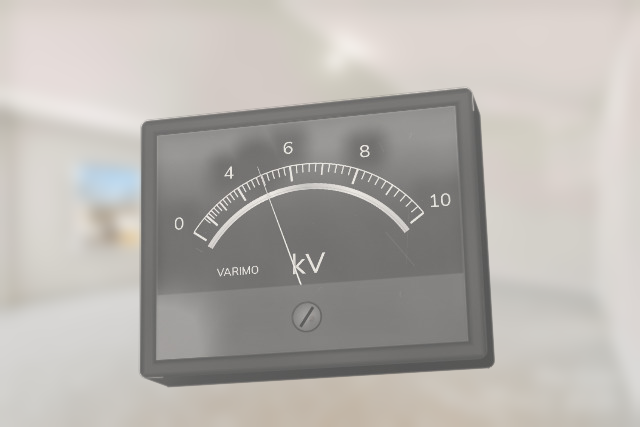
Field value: 5 kV
